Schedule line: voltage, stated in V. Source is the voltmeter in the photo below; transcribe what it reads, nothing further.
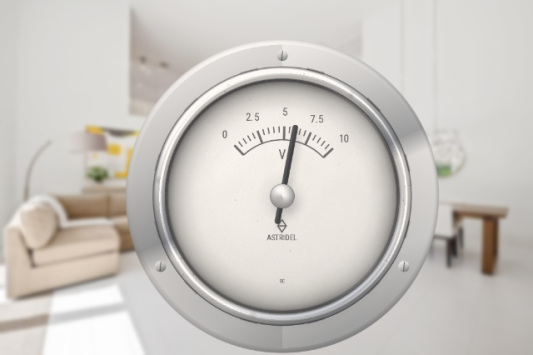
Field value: 6 V
